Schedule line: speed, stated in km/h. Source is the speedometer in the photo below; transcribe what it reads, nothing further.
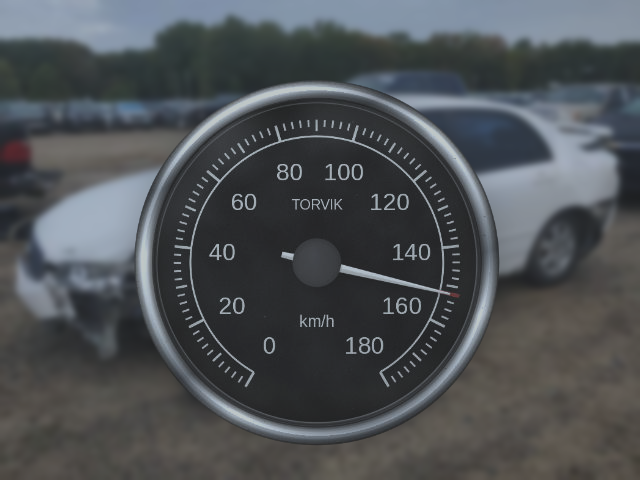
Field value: 152 km/h
